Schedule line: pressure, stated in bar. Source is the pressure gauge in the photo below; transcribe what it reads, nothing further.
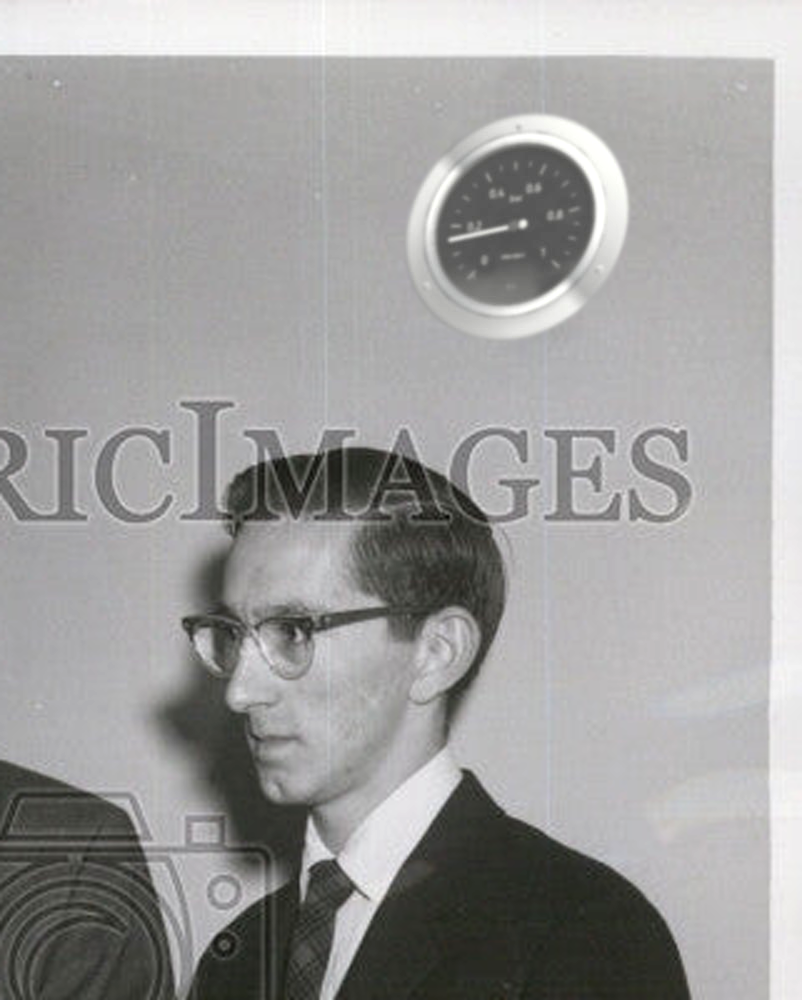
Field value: 0.15 bar
